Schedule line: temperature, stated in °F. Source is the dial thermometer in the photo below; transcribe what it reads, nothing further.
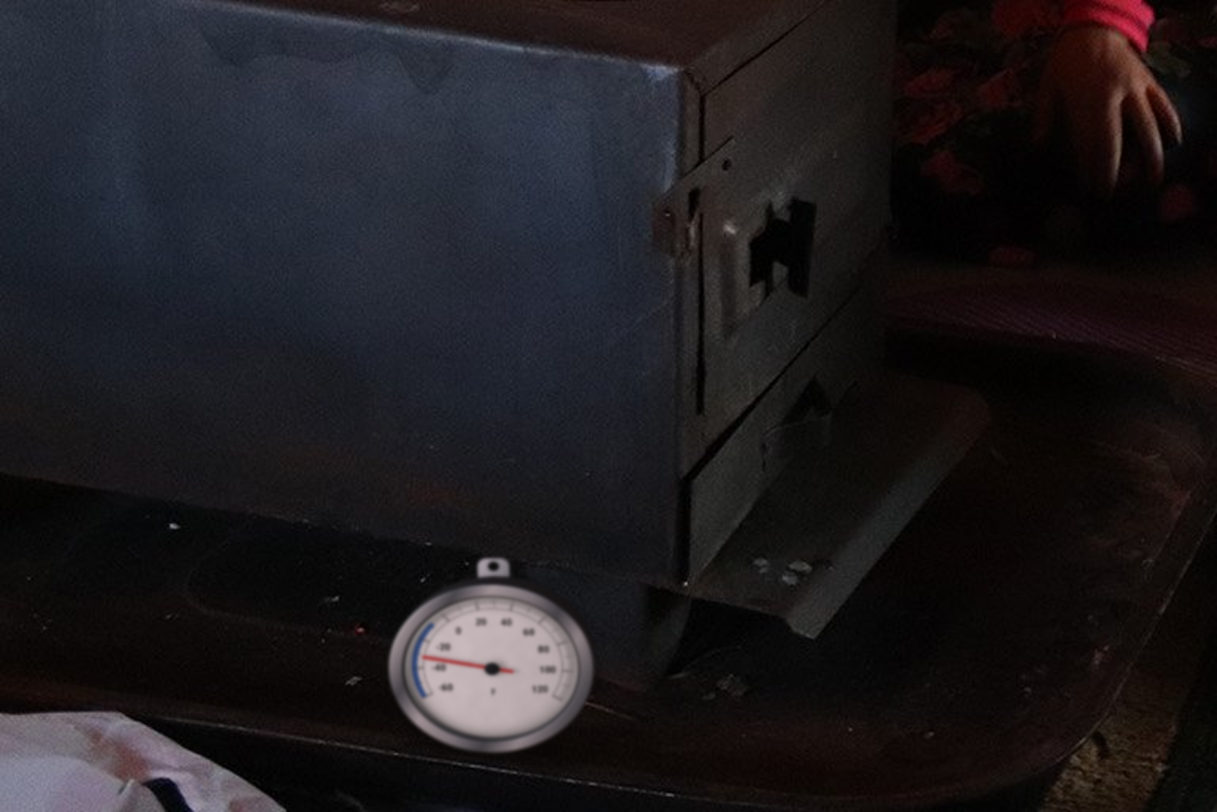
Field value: -30 °F
